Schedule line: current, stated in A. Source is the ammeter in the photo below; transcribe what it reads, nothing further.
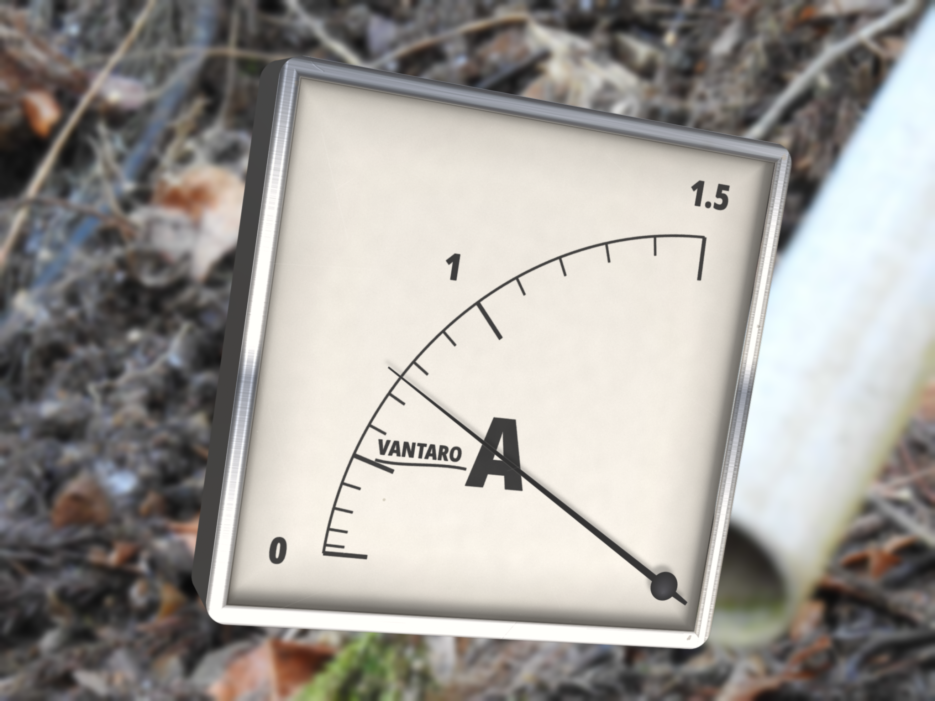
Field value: 0.75 A
